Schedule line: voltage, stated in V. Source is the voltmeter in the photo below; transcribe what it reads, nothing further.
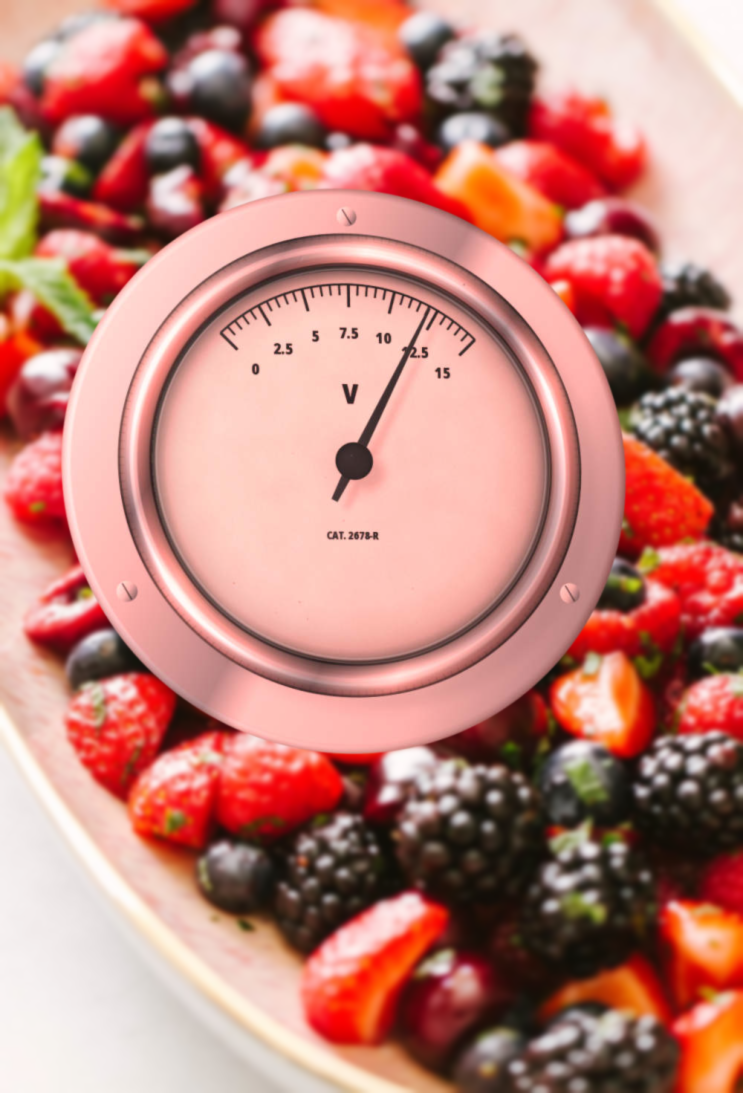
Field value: 12 V
